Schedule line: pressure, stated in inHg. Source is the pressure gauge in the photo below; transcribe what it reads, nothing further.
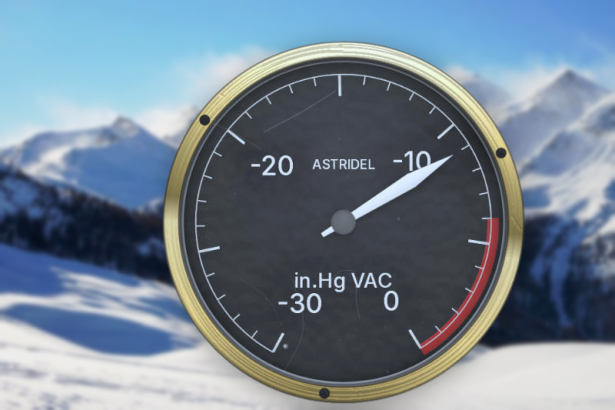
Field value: -9 inHg
